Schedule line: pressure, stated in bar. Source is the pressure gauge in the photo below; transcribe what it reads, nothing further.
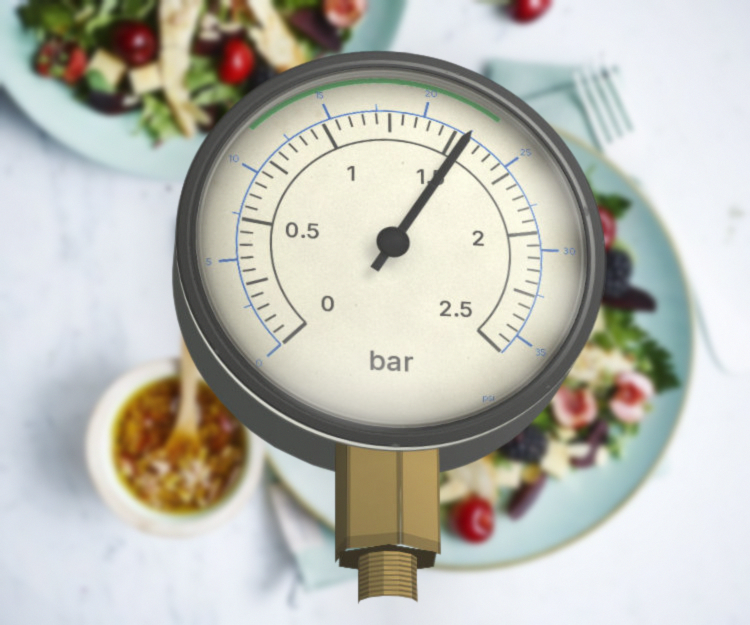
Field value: 1.55 bar
